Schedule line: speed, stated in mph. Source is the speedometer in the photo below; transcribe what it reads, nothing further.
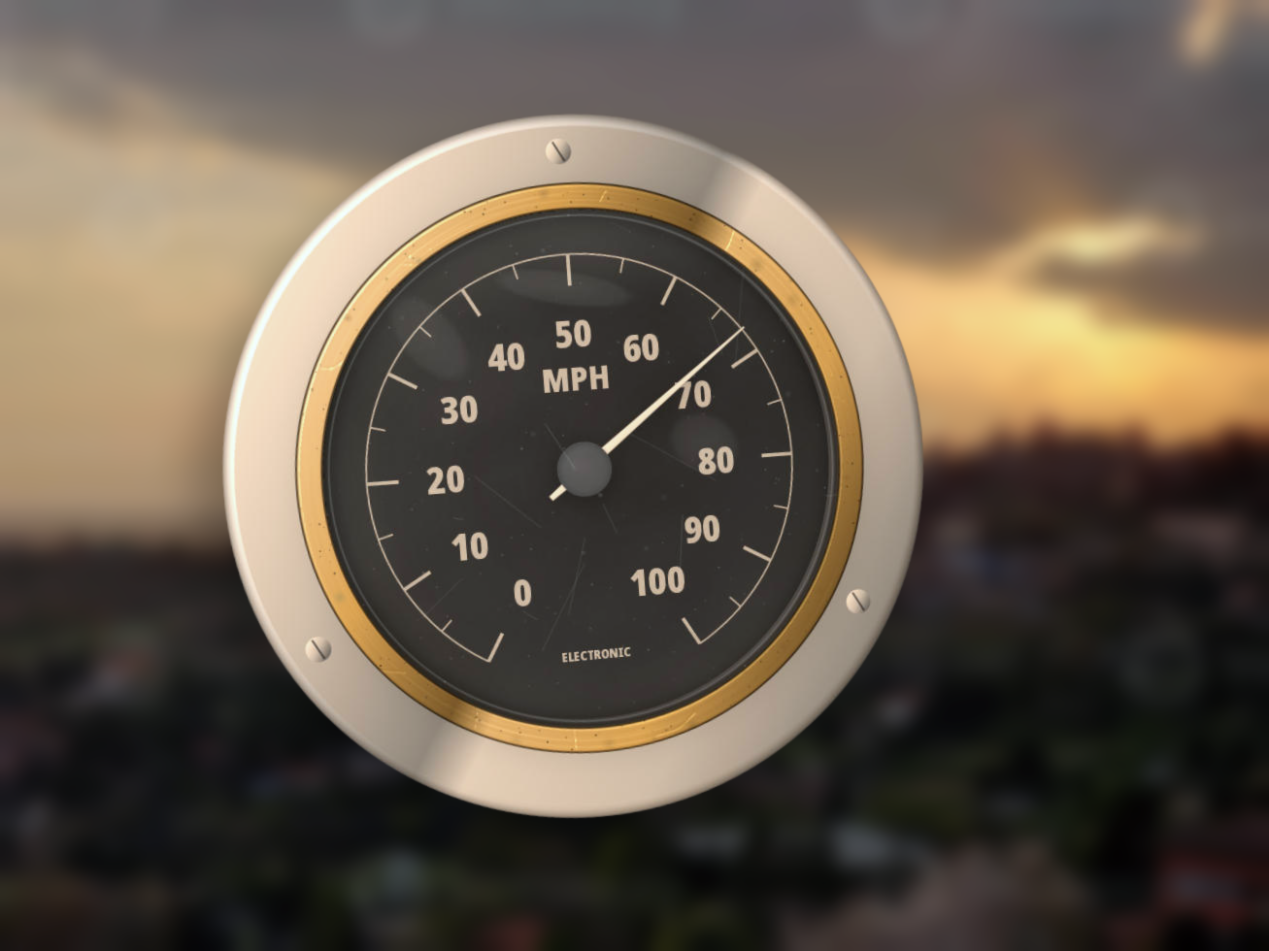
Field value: 67.5 mph
